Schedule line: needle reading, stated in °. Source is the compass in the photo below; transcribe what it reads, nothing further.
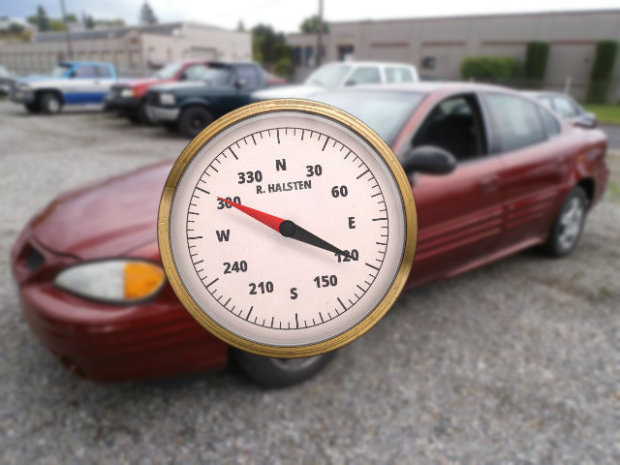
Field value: 300 °
